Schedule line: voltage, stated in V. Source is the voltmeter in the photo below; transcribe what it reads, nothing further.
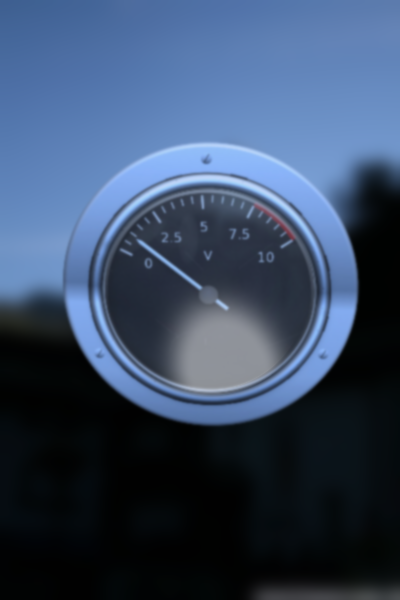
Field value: 1 V
